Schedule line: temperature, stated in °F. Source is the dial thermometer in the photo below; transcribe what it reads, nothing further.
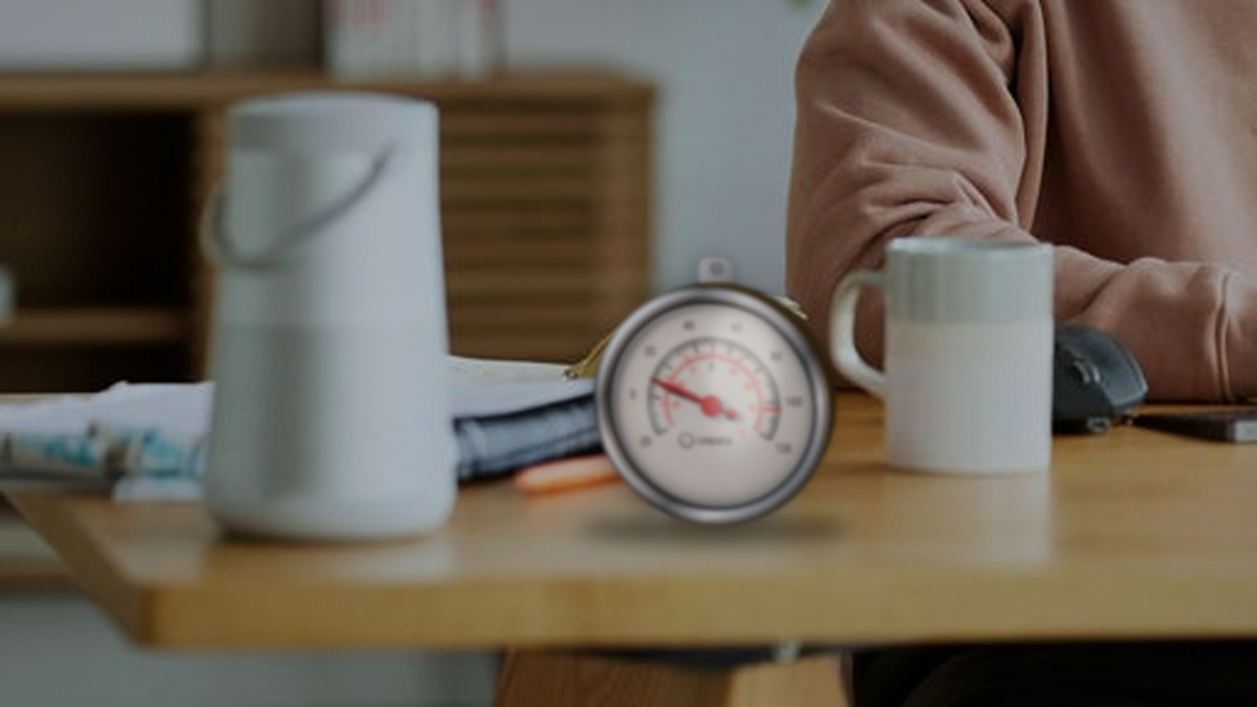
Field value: 10 °F
